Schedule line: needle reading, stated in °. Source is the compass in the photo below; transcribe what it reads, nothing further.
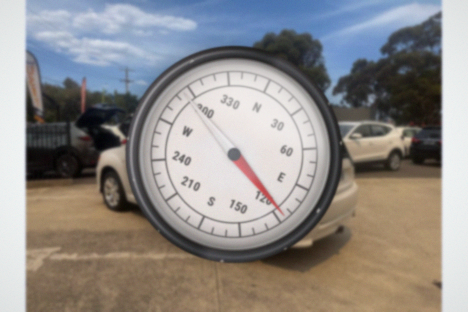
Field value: 115 °
